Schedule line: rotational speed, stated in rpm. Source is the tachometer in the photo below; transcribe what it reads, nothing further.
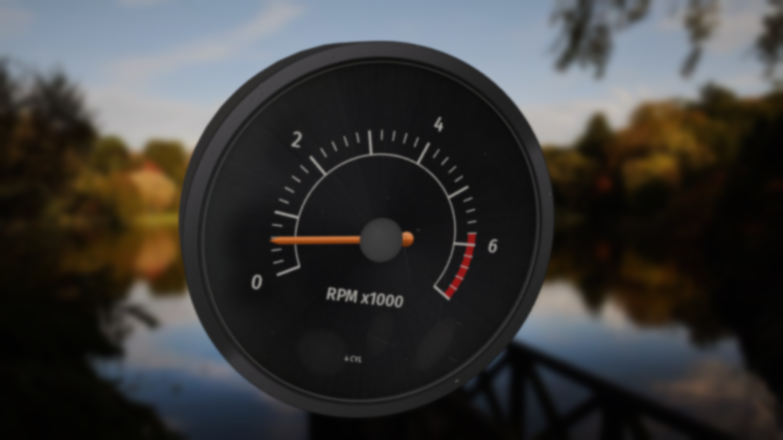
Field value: 600 rpm
